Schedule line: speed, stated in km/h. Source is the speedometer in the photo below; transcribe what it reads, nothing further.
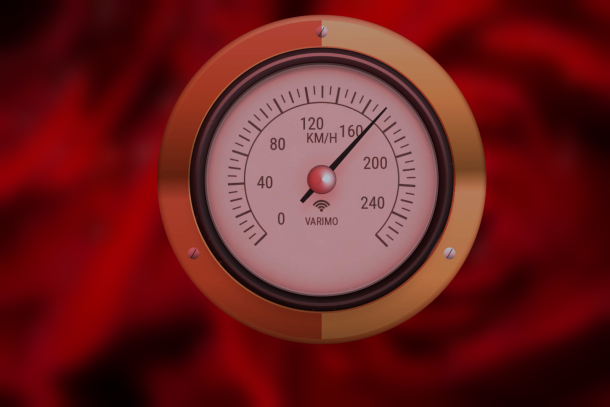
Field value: 170 km/h
